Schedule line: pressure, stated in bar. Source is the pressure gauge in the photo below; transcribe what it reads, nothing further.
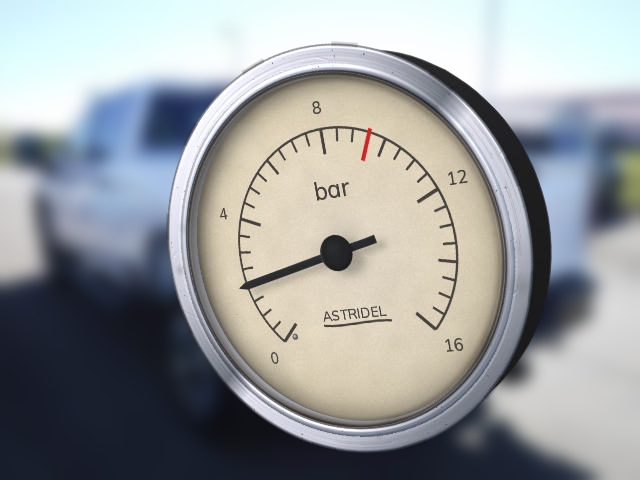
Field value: 2 bar
